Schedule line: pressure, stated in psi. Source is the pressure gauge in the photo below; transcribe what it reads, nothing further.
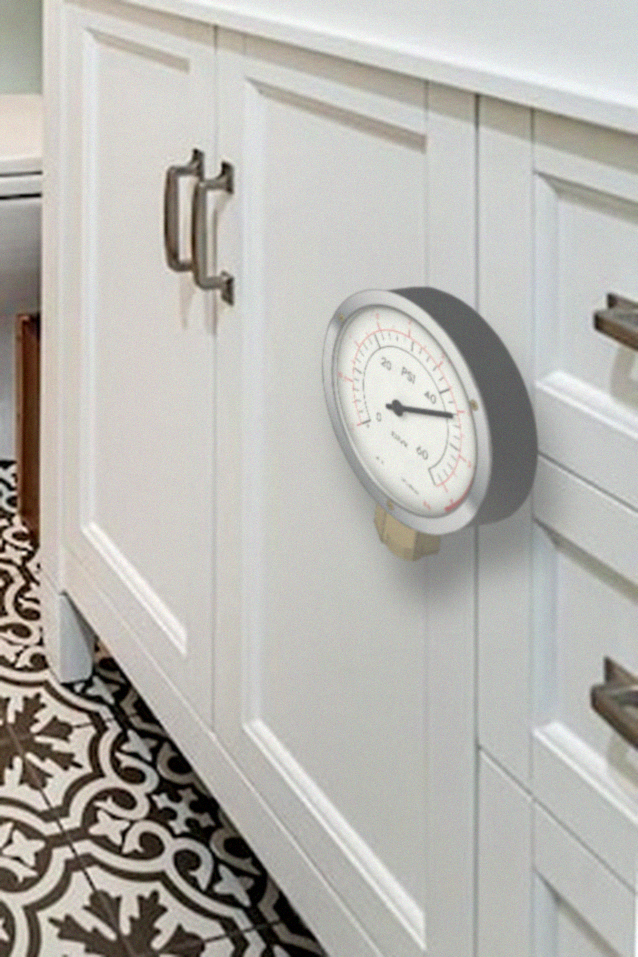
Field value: 44 psi
